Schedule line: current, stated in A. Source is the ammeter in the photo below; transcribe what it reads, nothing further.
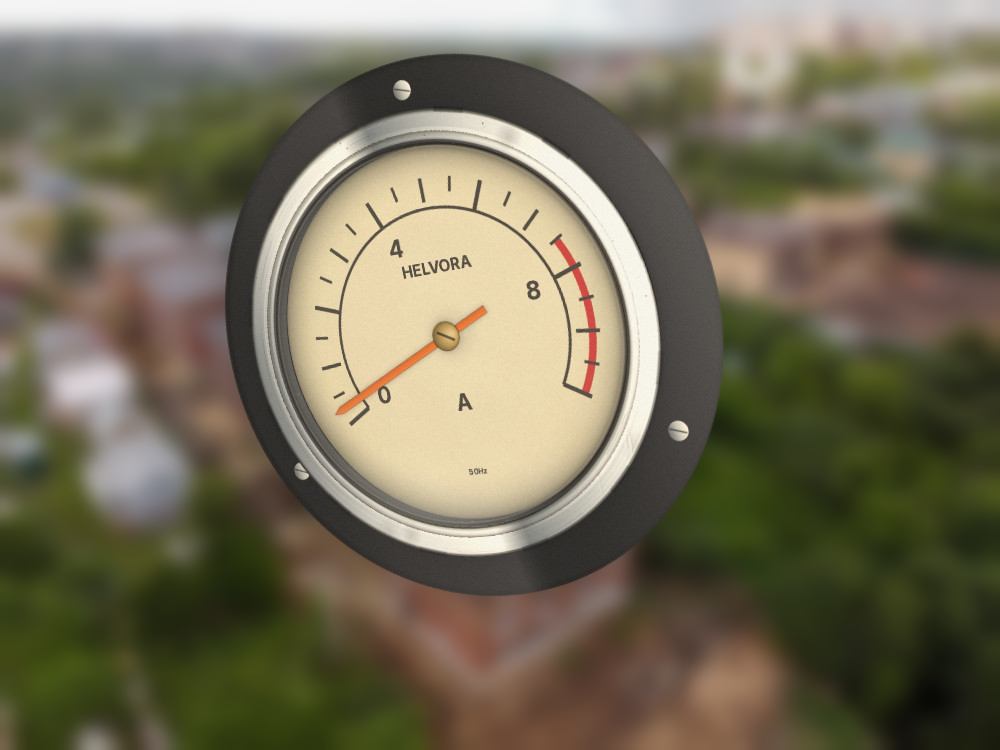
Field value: 0.25 A
